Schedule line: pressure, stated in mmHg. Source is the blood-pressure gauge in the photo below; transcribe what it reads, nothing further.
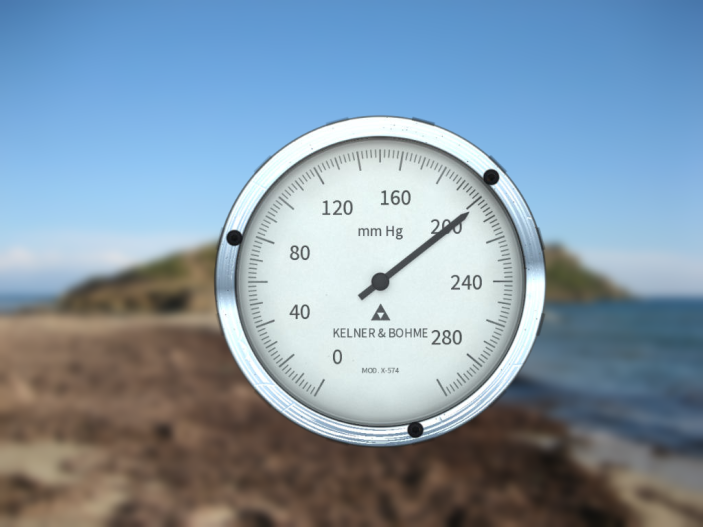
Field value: 202 mmHg
